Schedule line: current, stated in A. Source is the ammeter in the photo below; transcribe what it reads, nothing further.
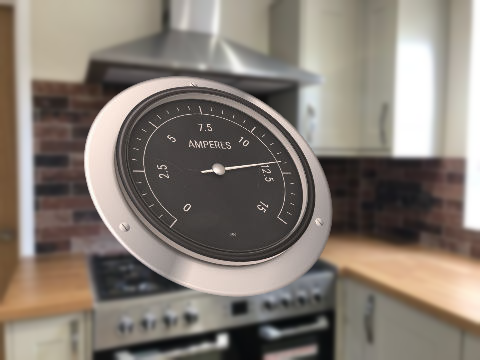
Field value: 12 A
